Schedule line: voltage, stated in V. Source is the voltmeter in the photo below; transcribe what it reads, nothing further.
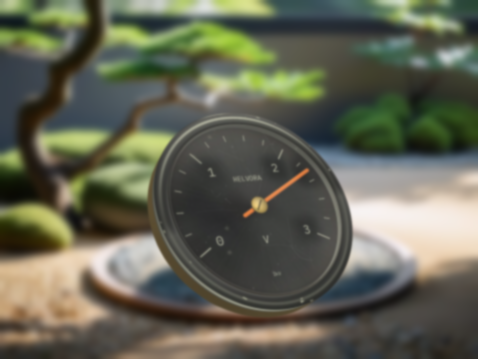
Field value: 2.3 V
